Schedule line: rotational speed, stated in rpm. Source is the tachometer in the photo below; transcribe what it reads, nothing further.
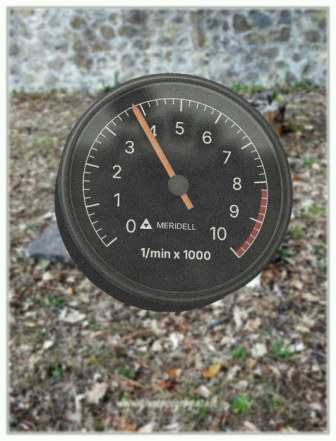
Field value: 3800 rpm
